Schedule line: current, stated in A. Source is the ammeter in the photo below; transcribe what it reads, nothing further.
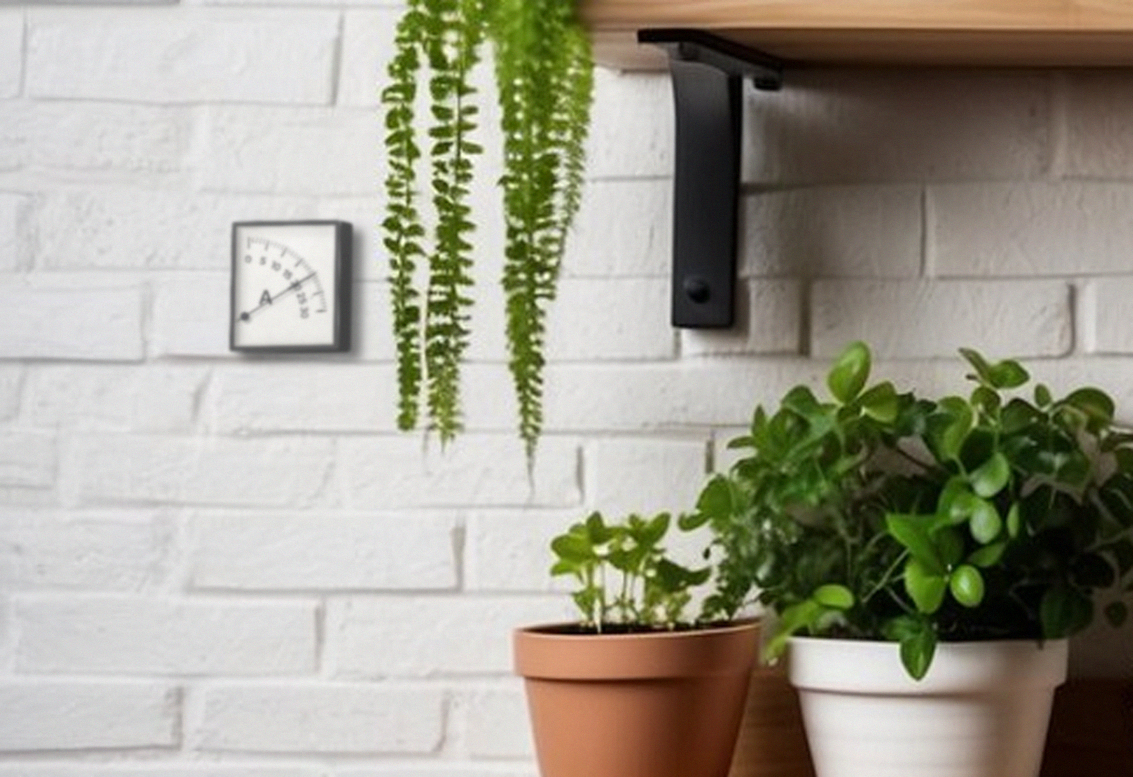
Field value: 20 A
